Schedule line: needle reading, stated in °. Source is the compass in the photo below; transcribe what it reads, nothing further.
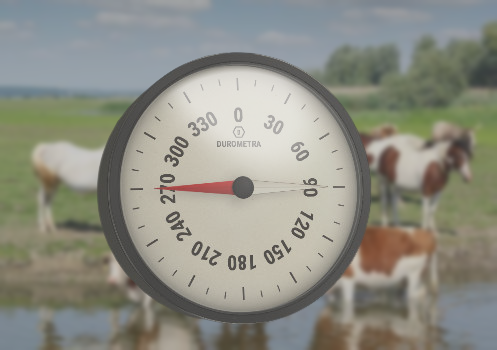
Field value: 270 °
